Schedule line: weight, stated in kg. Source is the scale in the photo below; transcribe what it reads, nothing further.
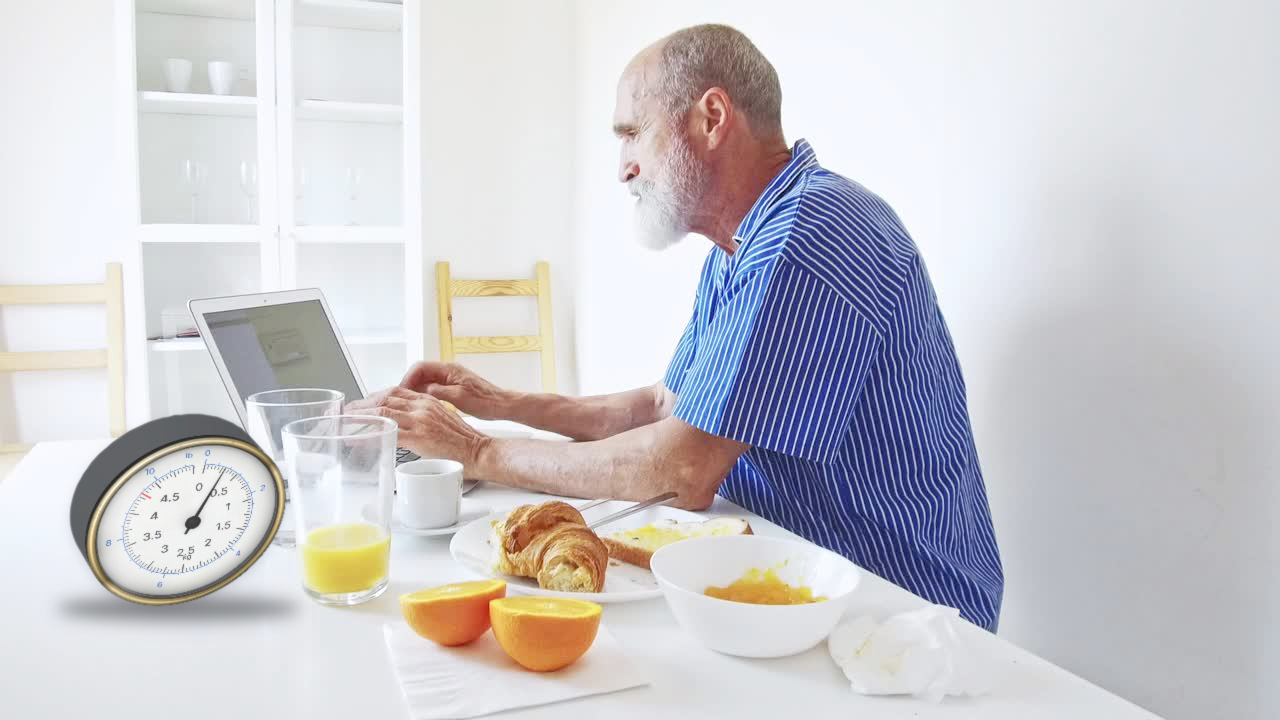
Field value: 0.25 kg
